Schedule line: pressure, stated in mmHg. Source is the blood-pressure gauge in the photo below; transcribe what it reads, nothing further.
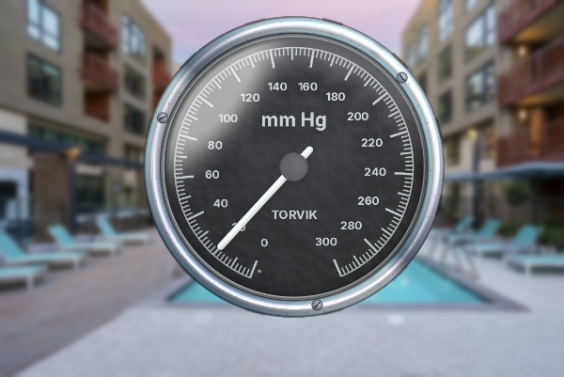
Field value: 20 mmHg
